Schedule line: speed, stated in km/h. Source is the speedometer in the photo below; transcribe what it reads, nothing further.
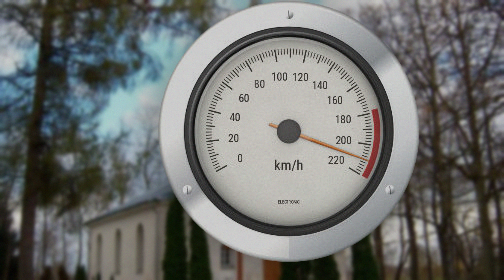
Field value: 210 km/h
